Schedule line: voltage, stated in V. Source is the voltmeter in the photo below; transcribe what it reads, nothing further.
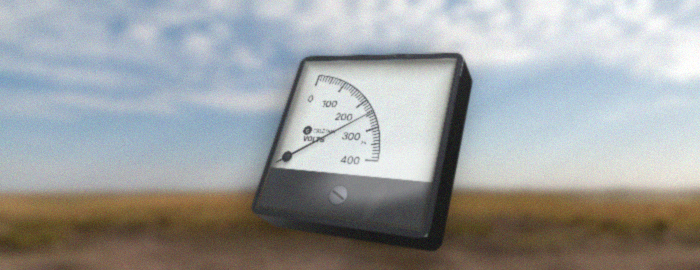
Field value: 250 V
